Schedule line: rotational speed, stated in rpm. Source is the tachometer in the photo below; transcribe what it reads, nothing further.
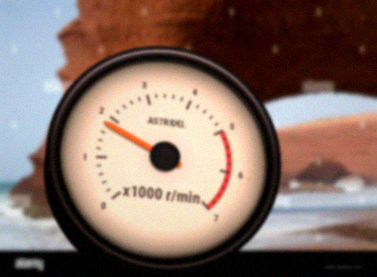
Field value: 1800 rpm
